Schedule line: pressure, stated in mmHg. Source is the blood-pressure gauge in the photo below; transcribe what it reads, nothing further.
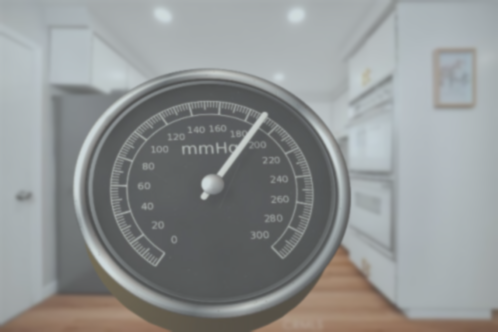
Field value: 190 mmHg
